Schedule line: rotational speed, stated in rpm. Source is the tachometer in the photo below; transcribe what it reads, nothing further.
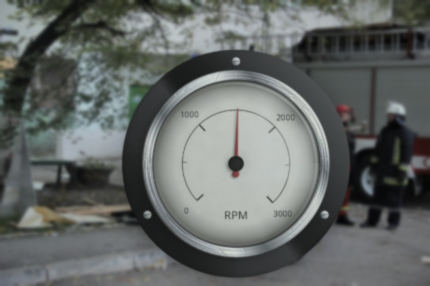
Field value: 1500 rpm
